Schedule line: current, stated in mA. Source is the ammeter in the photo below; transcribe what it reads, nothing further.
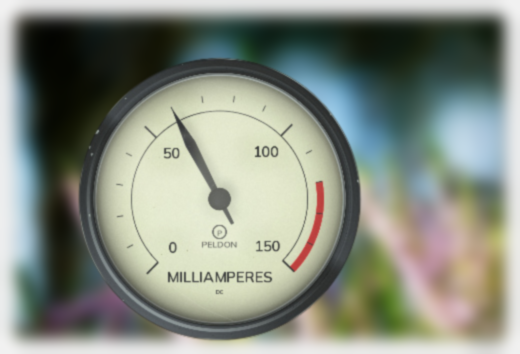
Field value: 60 mA
